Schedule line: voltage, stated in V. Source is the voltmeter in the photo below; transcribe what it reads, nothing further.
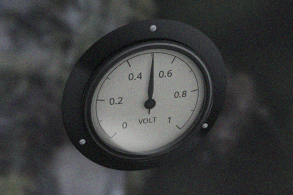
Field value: 0.5 V
